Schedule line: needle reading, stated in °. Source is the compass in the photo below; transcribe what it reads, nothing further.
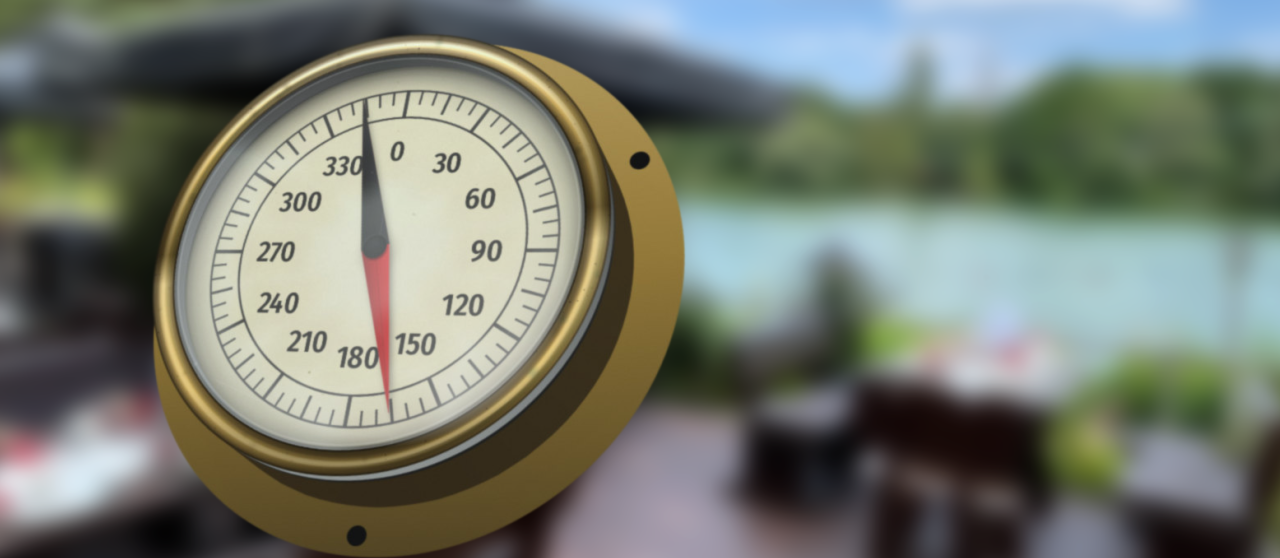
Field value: 165 °
